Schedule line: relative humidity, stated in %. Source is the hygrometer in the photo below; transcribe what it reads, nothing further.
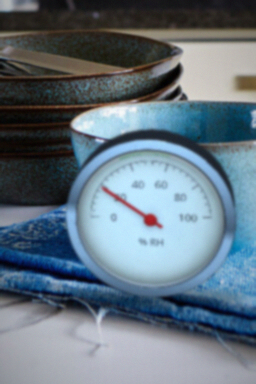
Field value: 20 %
